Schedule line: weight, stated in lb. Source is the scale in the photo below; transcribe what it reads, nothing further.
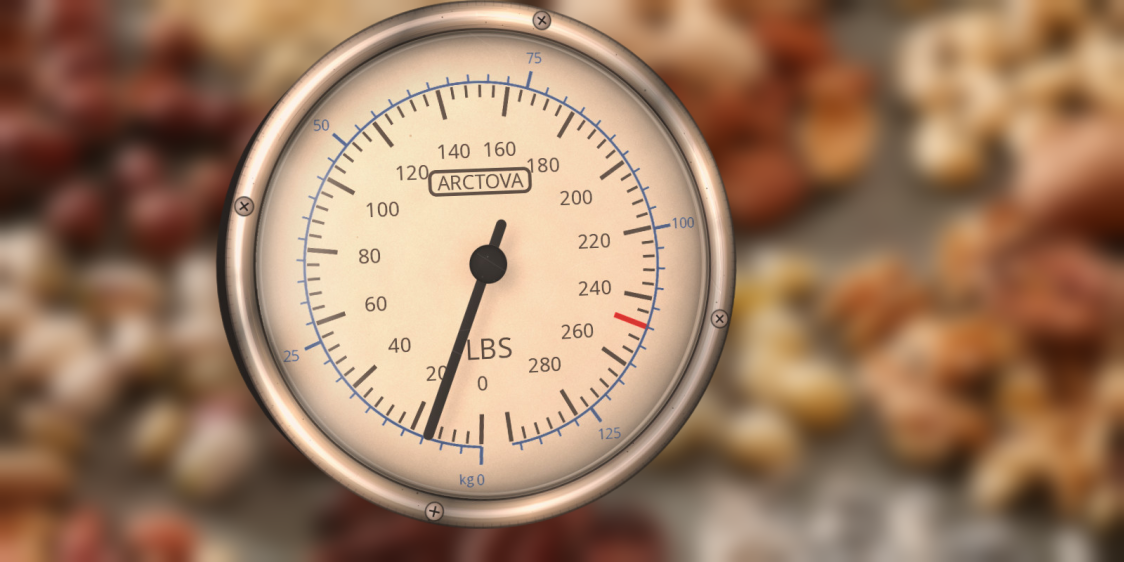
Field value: 16 lb
